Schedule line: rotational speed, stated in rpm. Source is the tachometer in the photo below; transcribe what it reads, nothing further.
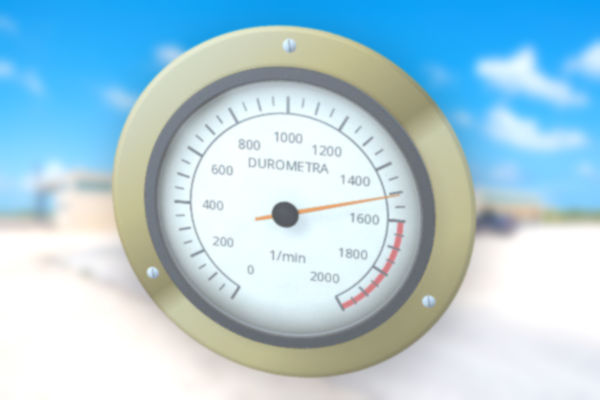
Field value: 1500 rpm
